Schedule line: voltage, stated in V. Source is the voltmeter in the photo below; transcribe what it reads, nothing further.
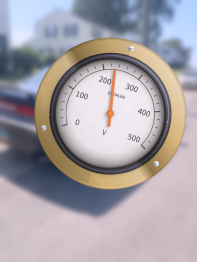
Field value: 230 V
